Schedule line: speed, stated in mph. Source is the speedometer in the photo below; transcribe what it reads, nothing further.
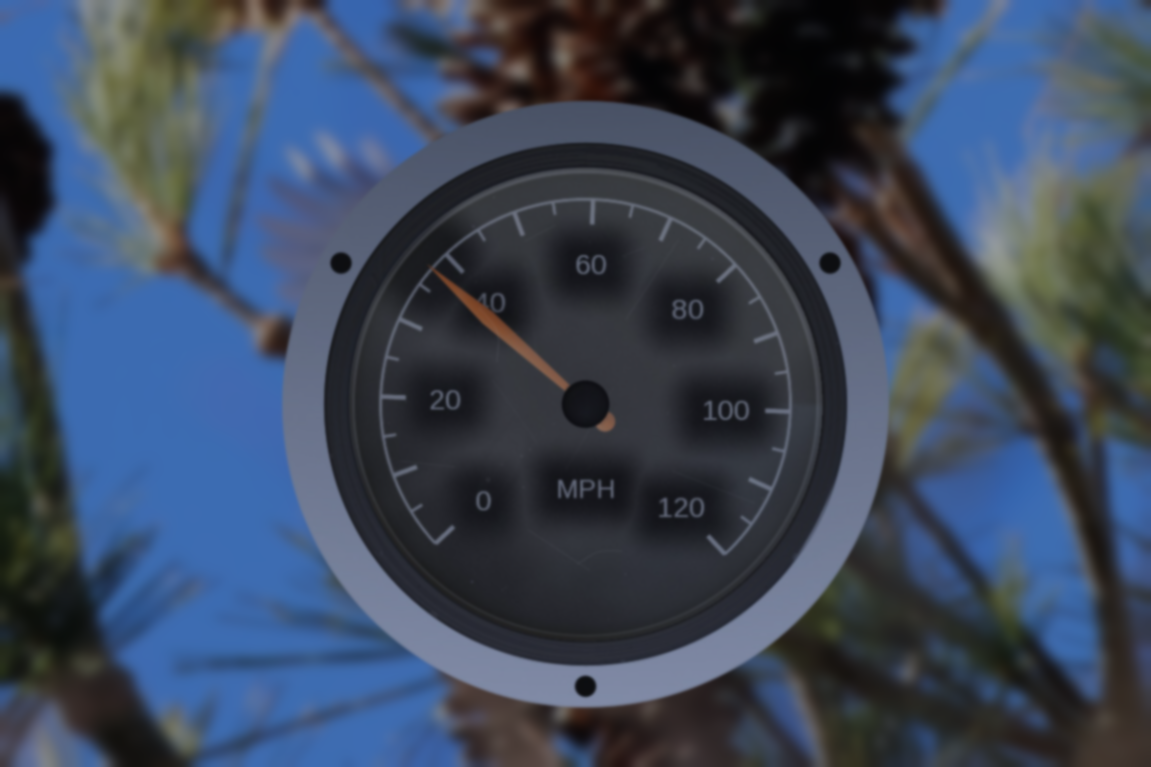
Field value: 37.5 mph
